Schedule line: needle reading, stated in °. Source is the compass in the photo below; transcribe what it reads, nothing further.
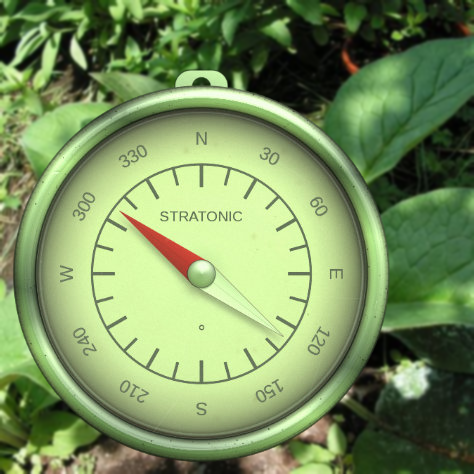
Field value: 307.5 °
